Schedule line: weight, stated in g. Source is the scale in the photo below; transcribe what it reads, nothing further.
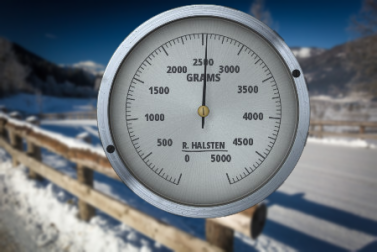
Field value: 2550 g
